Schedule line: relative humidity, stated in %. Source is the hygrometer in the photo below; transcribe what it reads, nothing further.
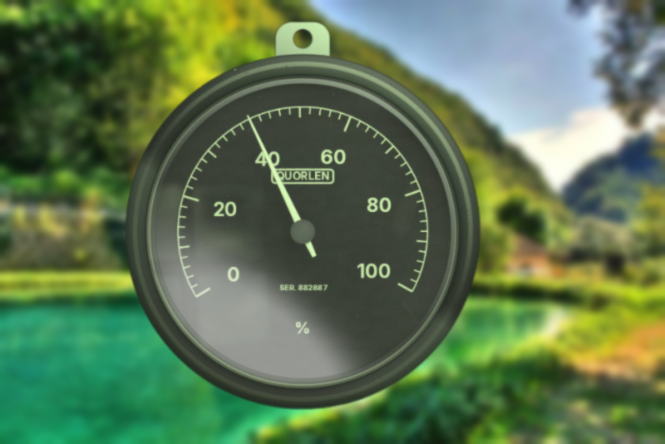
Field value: 40 %
